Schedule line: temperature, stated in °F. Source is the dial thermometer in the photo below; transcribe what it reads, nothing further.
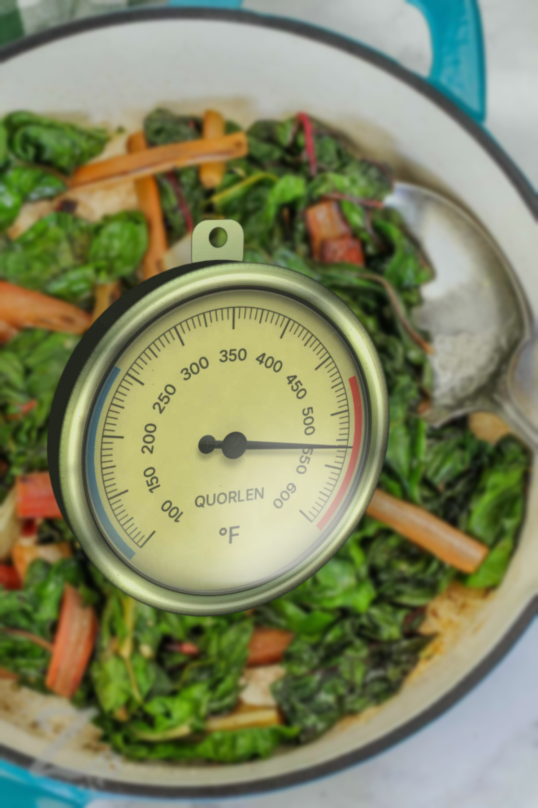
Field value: 530 °F
